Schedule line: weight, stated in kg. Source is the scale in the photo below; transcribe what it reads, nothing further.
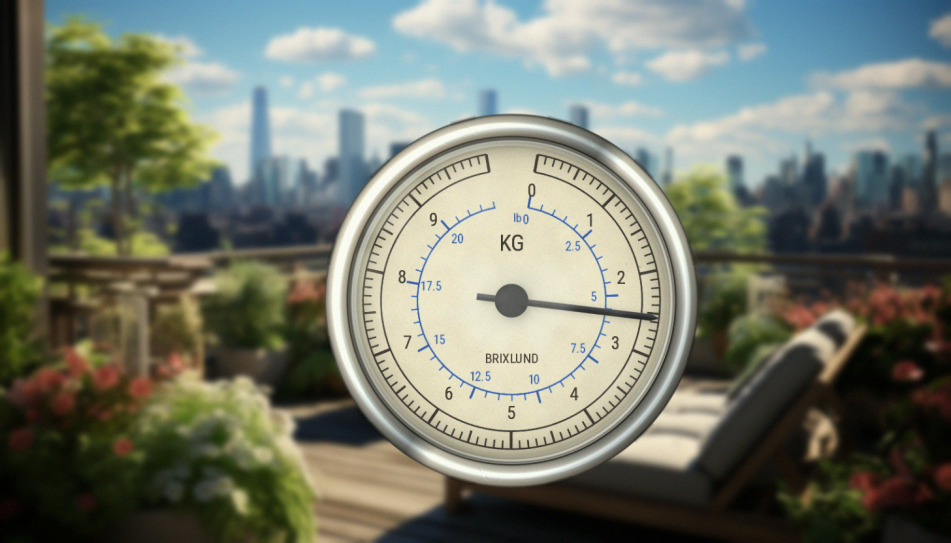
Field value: 2.55 kg
